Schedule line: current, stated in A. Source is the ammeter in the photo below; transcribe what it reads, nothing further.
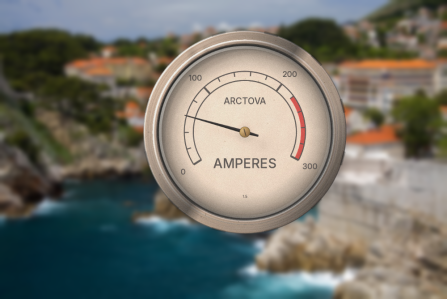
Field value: 60 A
